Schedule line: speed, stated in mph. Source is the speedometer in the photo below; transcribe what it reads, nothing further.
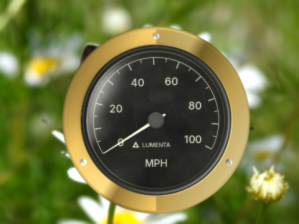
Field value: 0 mph
